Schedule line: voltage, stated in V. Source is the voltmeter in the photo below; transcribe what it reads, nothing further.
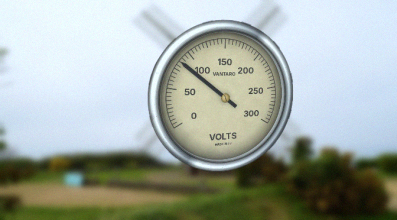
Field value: 85 V
